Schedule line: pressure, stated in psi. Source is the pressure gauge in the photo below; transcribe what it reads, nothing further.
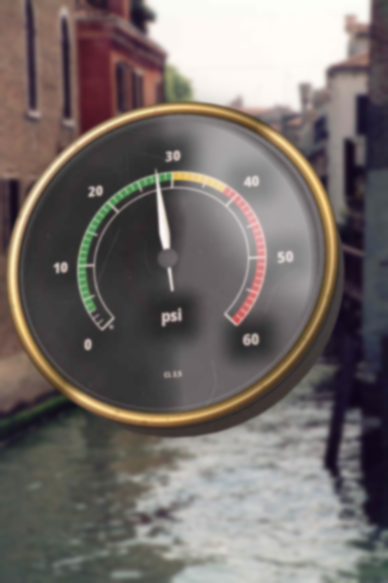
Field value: 28 psi
